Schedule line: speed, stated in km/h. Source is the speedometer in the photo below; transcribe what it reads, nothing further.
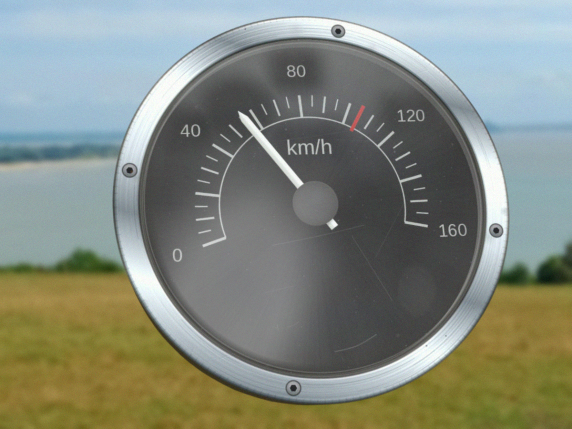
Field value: 55 km/h
